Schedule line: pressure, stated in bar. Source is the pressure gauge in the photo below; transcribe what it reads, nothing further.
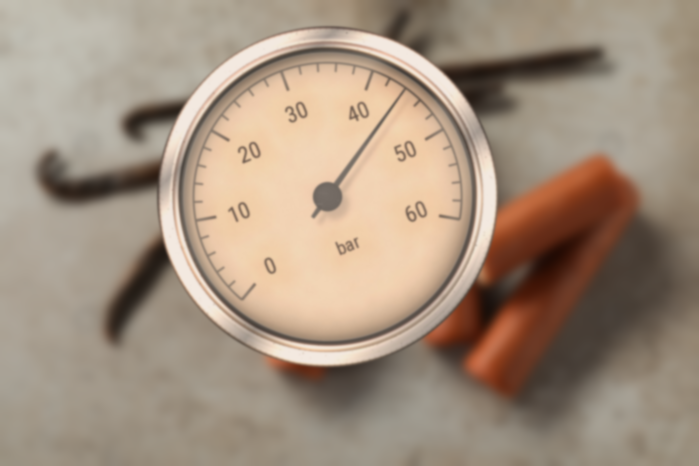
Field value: 44 bar
